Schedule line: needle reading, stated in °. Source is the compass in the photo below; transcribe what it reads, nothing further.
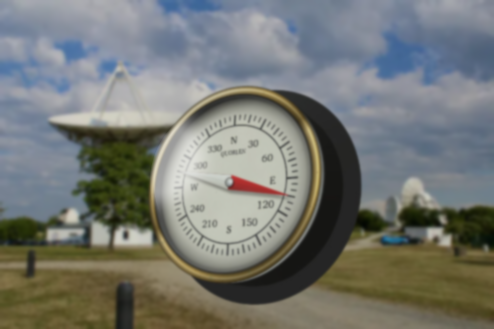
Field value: 105 °
